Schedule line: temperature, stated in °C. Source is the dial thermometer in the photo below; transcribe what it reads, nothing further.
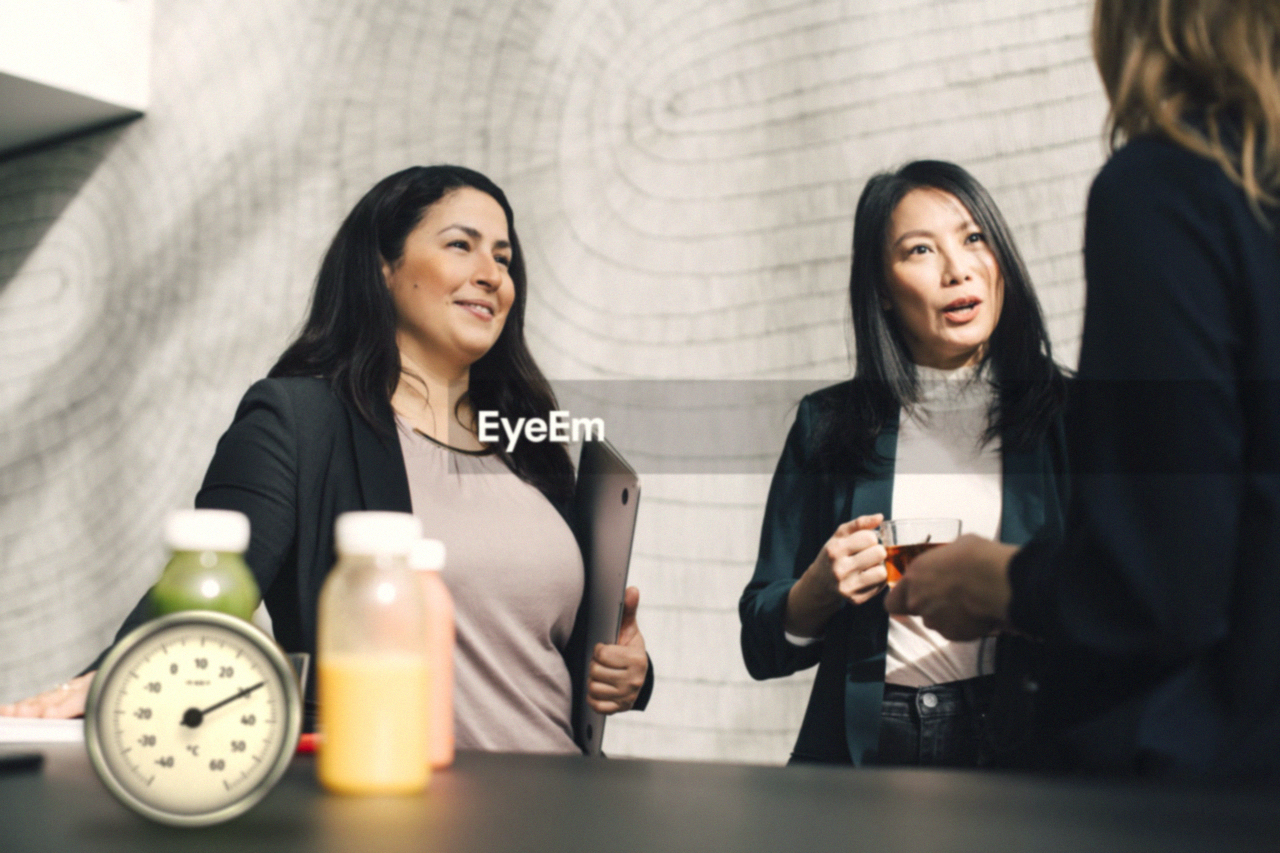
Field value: 30 °C
